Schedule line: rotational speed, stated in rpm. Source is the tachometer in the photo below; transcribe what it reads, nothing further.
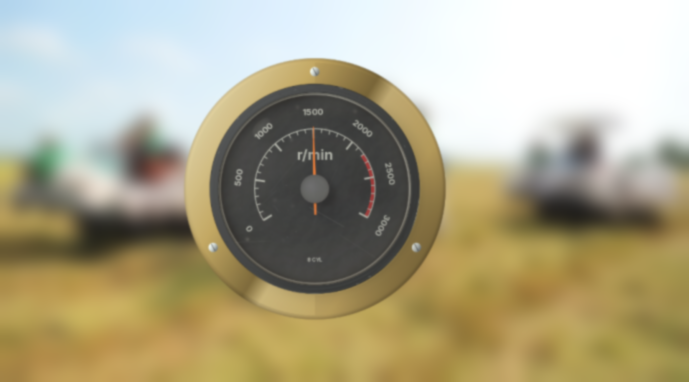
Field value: 1500 rpm
